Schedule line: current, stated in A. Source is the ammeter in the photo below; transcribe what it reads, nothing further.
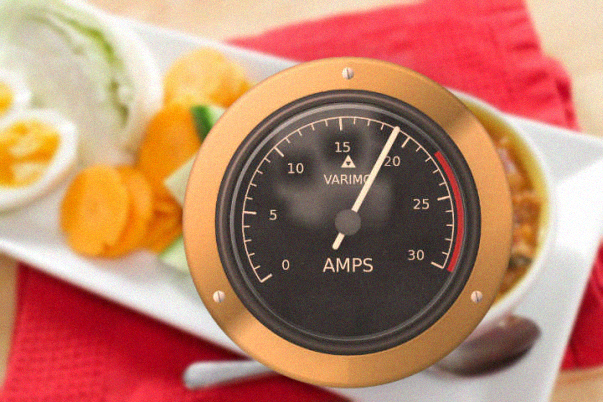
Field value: 19 A
